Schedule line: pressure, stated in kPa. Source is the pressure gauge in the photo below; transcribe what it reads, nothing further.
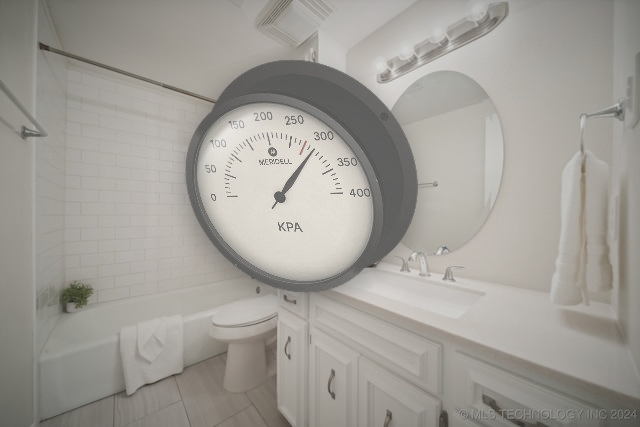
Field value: 300 kPa
